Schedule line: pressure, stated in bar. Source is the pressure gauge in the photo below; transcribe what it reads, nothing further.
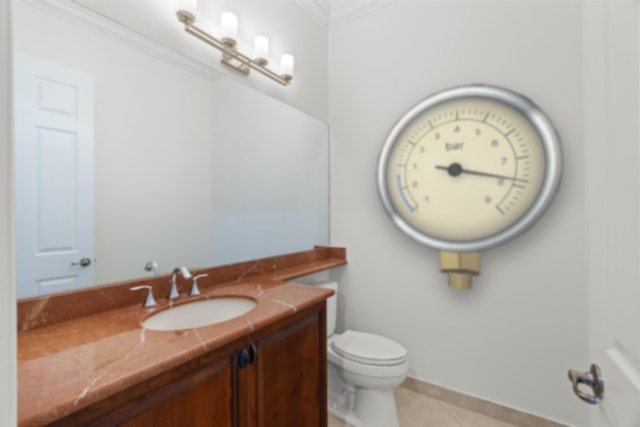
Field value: 7.8 bar
